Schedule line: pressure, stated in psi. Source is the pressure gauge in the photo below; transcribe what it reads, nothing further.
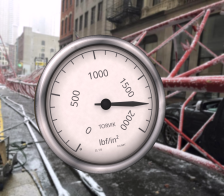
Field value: 1750 psi
